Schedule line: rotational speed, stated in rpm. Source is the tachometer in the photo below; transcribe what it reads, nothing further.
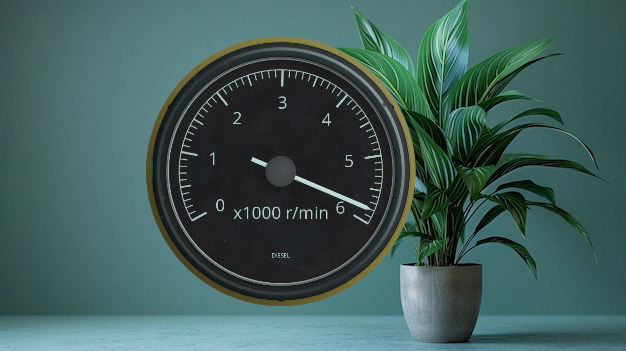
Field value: 5800 rpm
